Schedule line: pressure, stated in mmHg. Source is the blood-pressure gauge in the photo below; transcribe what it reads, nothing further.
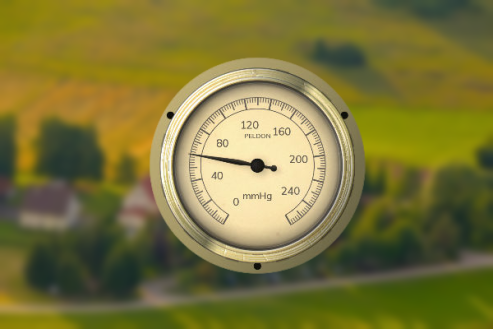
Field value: 60 mmHg
